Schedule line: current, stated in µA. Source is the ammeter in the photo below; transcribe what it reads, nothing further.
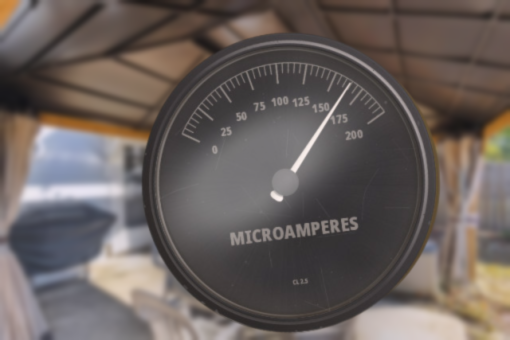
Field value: 165 µA
